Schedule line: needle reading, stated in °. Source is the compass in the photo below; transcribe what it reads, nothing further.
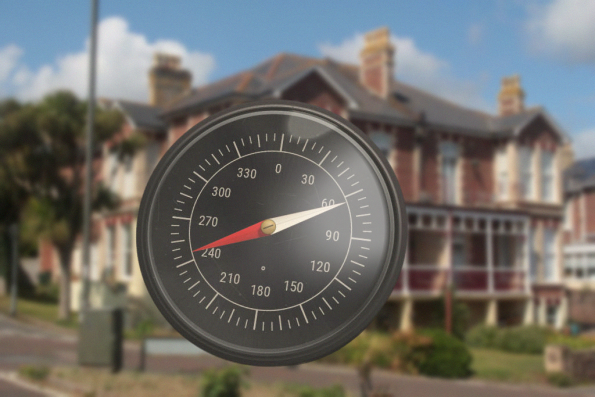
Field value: 245 °
